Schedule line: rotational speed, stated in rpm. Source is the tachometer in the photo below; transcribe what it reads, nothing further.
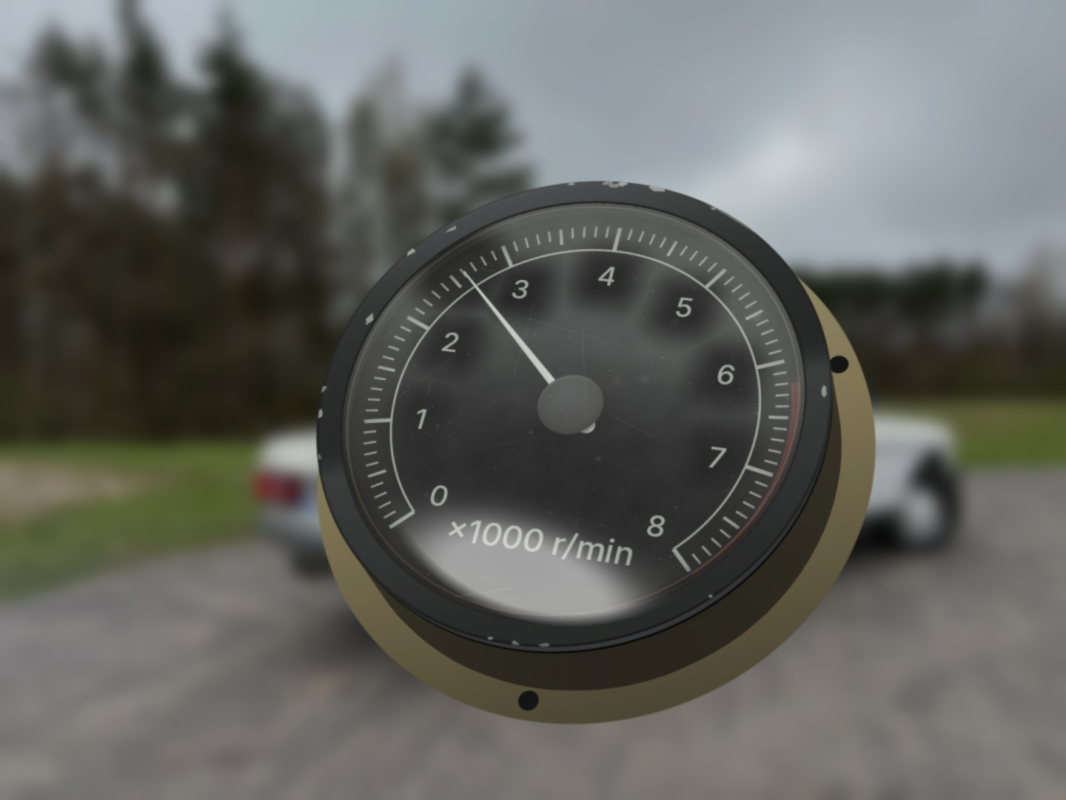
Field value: 2600 rpm
